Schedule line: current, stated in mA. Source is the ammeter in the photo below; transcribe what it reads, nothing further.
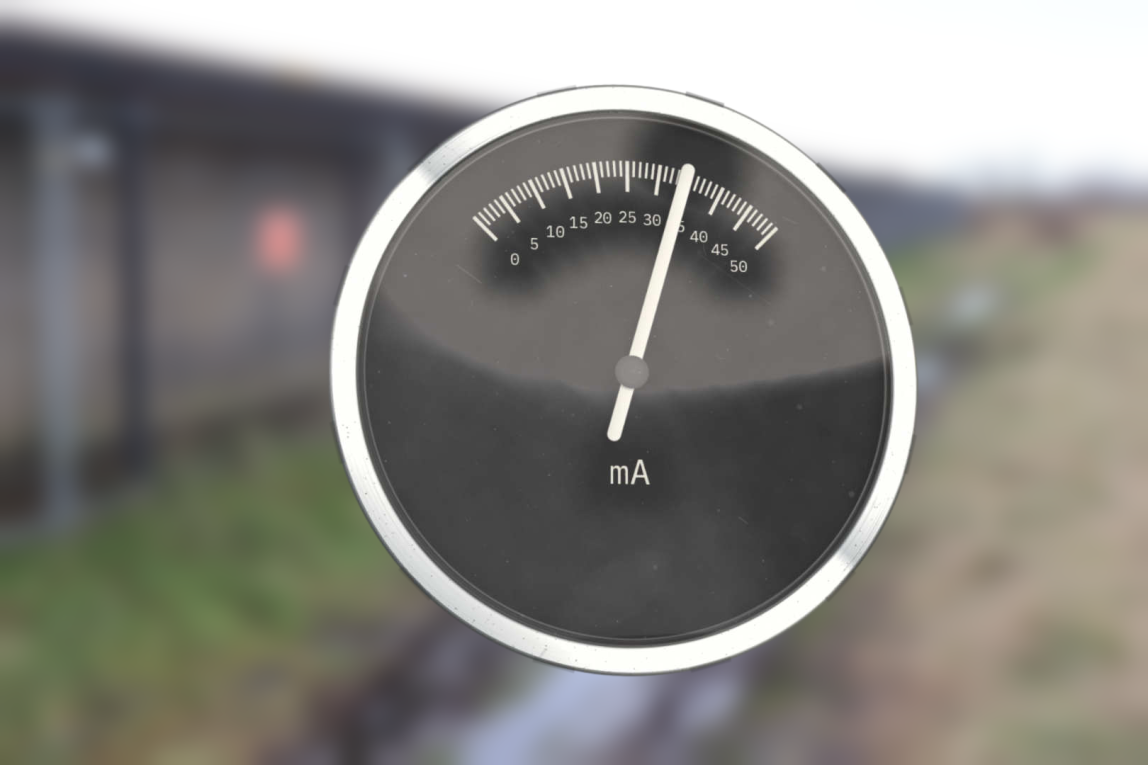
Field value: 34 mA
